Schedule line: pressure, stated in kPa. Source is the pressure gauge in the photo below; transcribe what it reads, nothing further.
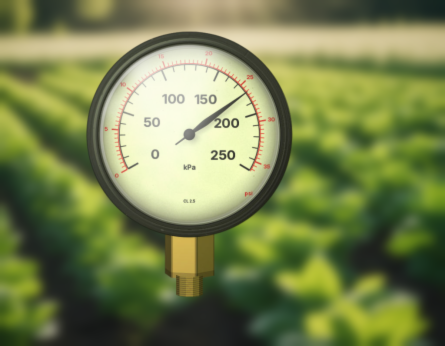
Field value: 180 kPa
